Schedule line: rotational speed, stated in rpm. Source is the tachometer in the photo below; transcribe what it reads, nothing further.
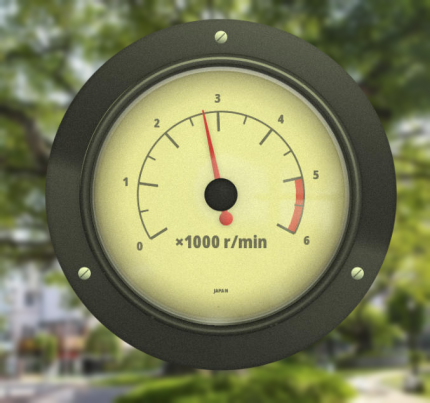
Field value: 2750 rpm
